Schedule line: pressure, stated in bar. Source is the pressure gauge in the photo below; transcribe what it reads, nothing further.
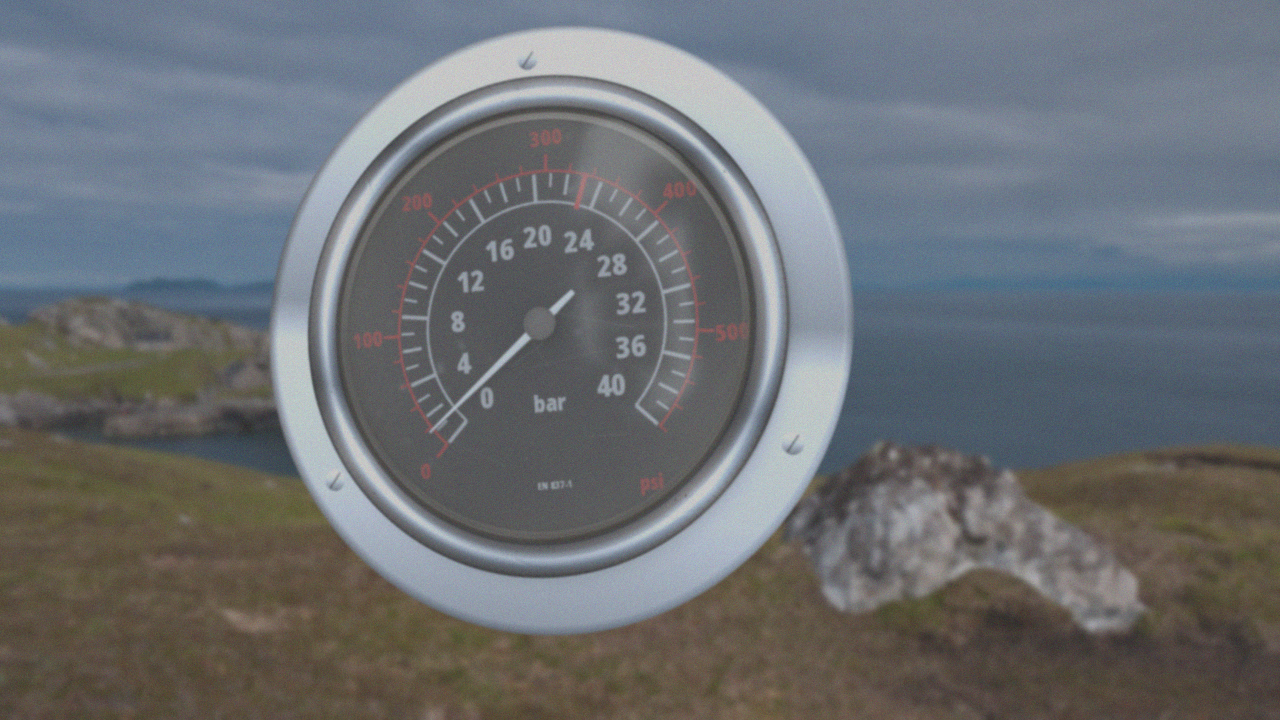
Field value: 1 bar
